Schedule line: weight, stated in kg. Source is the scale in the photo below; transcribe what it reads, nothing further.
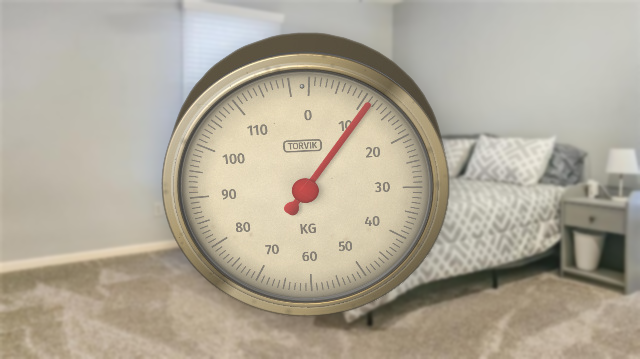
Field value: 11 kg
